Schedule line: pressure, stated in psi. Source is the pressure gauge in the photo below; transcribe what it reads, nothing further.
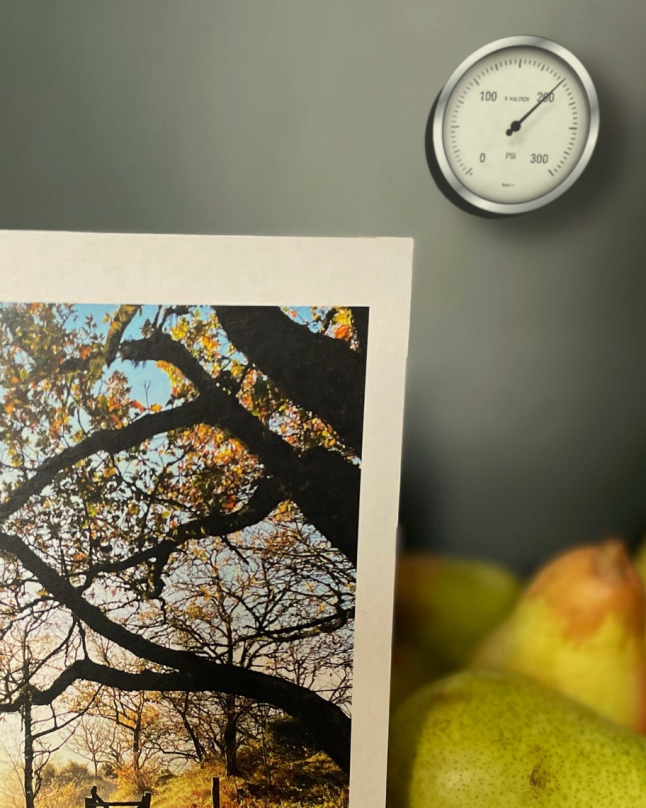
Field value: 200 psi
